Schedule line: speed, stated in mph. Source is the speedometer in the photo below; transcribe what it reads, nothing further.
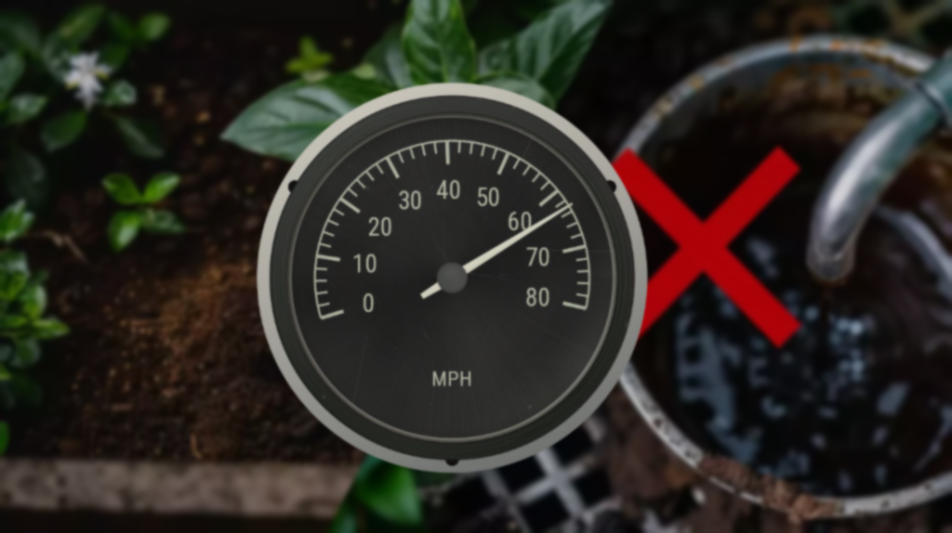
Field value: 63 mph
